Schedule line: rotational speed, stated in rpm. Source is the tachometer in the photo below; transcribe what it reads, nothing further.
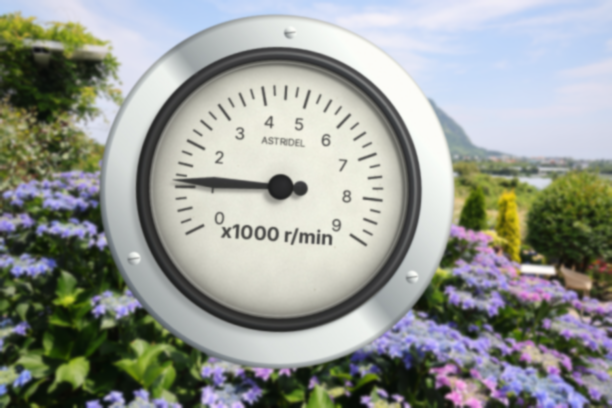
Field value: 1125 rpm
